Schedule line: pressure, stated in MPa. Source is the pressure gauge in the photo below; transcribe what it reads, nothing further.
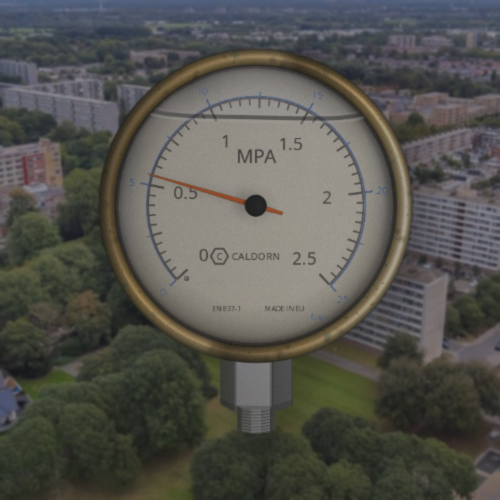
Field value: 0.55 MPa
